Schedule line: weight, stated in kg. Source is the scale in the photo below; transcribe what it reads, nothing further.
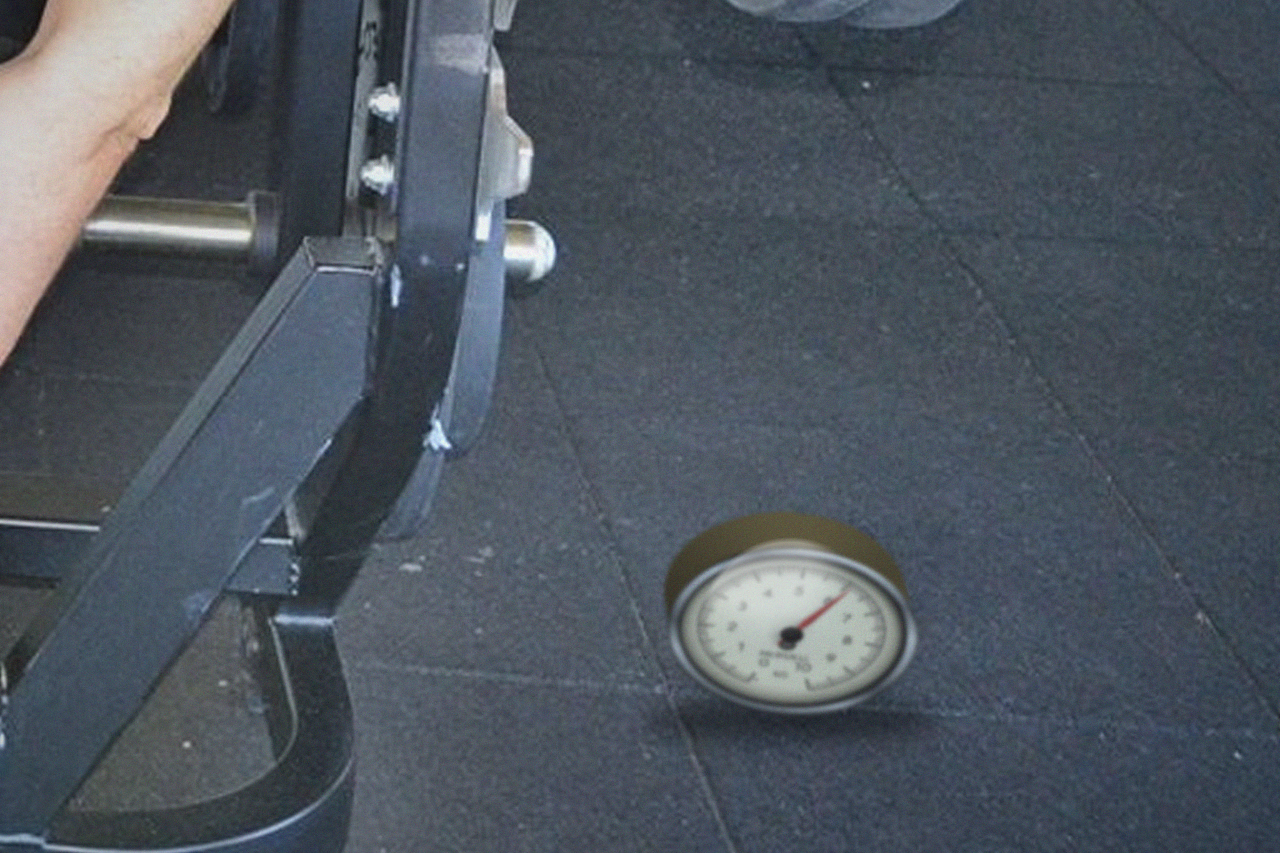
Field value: 6 kg
